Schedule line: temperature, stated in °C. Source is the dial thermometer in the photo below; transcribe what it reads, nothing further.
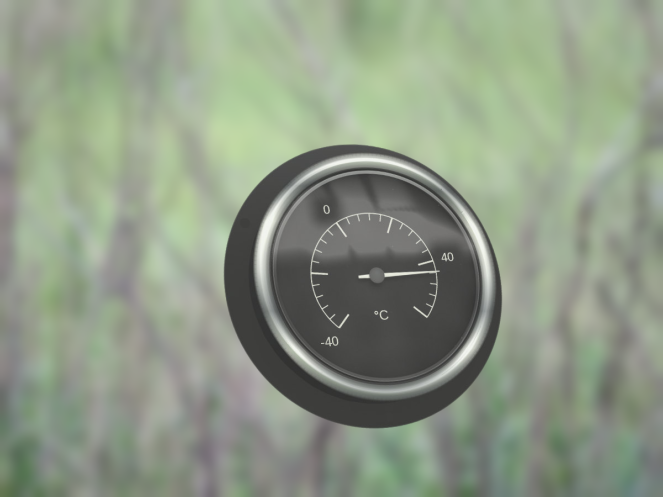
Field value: 44 °C
